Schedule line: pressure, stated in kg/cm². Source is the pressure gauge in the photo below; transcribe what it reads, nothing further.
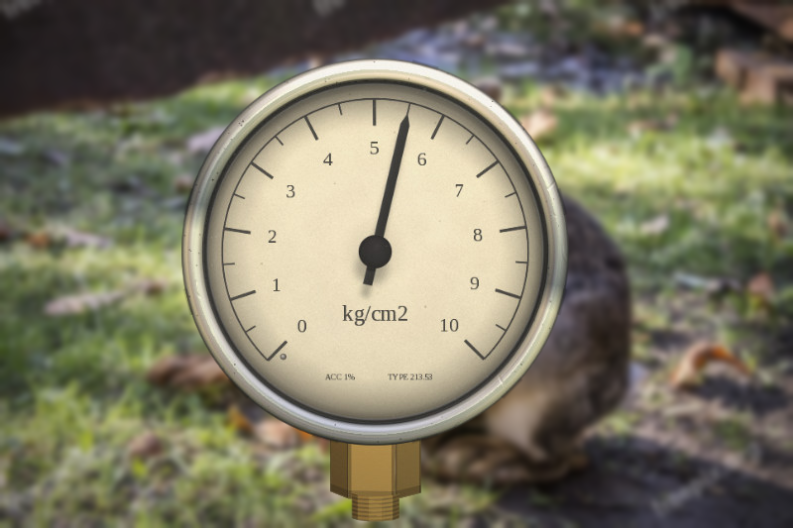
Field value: 5.5 kg/cm²
